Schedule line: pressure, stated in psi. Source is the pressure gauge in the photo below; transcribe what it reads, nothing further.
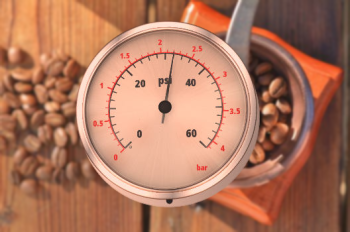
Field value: 32 psi
